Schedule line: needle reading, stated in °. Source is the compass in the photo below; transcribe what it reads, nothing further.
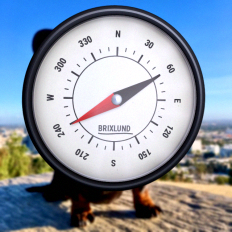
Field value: 240 °
